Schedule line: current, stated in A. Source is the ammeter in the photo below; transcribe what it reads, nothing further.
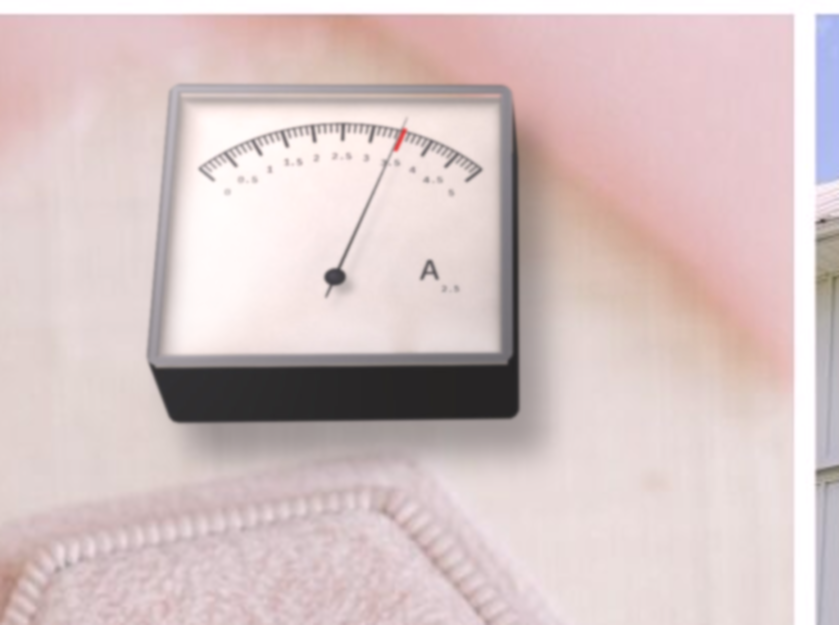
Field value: 3.5 A
